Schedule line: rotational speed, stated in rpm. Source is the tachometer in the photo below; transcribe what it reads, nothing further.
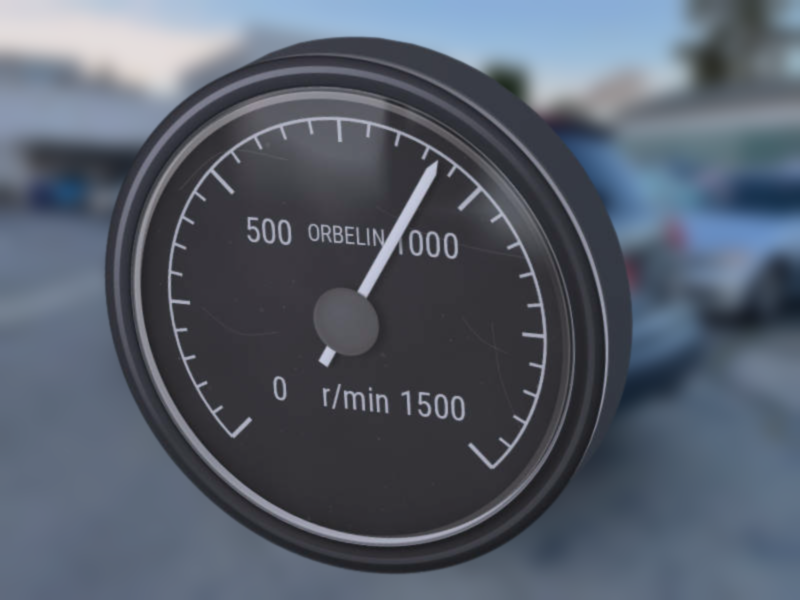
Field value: 925 rpm
